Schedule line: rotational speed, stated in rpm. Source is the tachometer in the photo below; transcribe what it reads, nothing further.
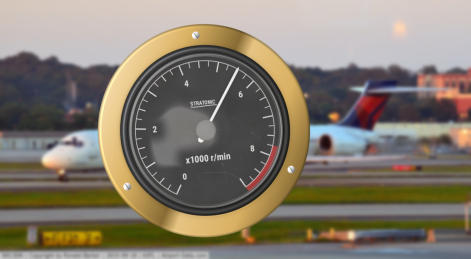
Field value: 5500 rpm
